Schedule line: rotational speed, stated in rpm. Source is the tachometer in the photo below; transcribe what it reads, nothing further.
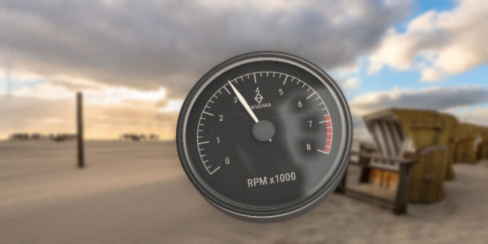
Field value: 3200 rpm
